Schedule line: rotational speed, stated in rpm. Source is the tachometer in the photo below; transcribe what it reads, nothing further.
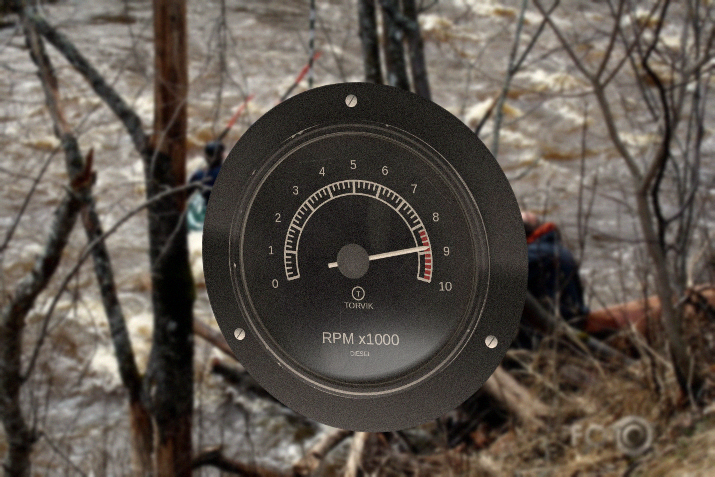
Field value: 8800 rpm
